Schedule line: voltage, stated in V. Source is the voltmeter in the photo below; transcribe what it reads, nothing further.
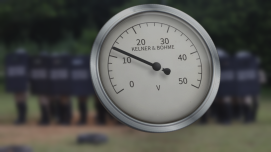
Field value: 12 V
